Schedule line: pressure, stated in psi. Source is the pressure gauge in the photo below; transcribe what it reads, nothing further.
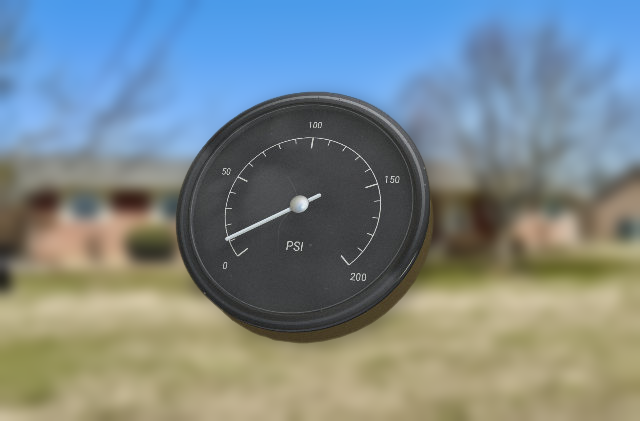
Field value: 10 psi
